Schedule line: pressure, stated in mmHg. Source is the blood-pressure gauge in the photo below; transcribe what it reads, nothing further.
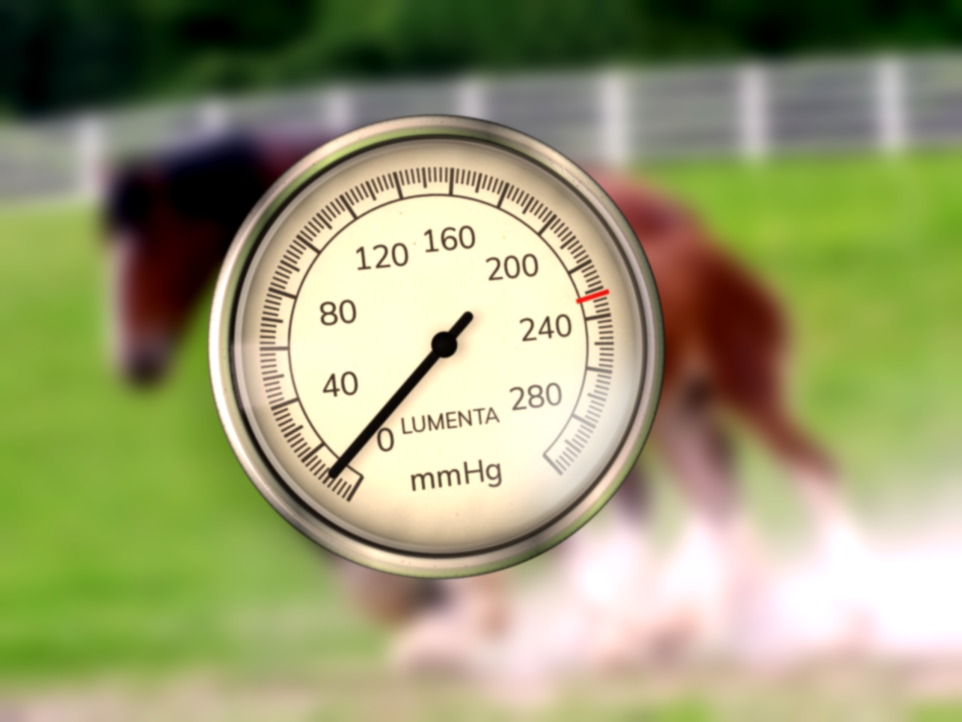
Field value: 10 mmHg
